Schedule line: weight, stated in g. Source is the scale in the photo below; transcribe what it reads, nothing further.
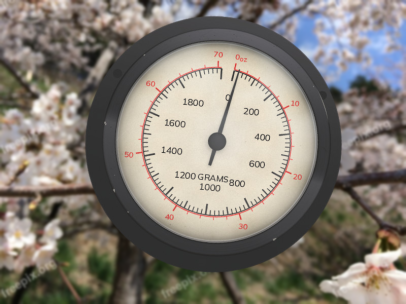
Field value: 20 g
